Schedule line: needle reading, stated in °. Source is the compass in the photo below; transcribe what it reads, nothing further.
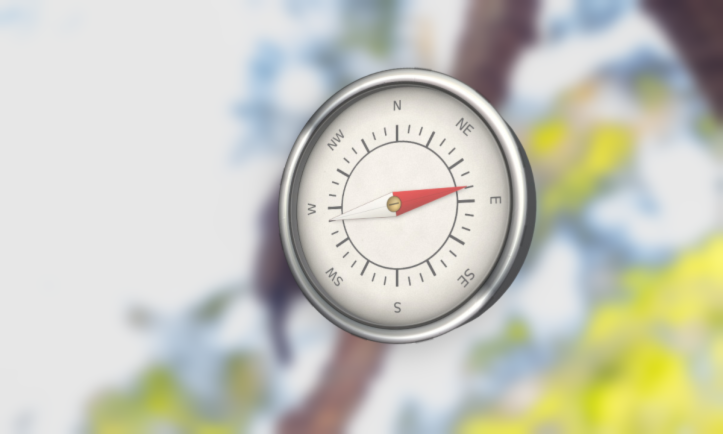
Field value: 80 °
